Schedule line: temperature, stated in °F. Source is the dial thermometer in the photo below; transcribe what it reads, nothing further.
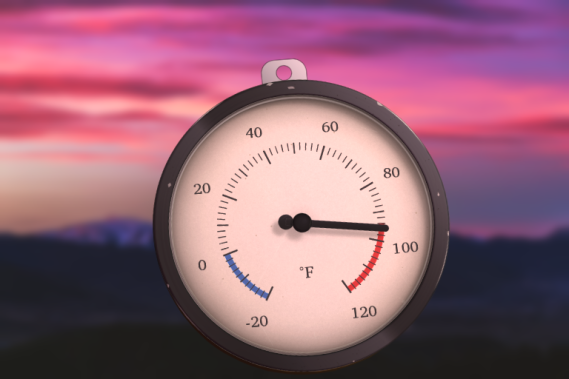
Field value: 96 °F
